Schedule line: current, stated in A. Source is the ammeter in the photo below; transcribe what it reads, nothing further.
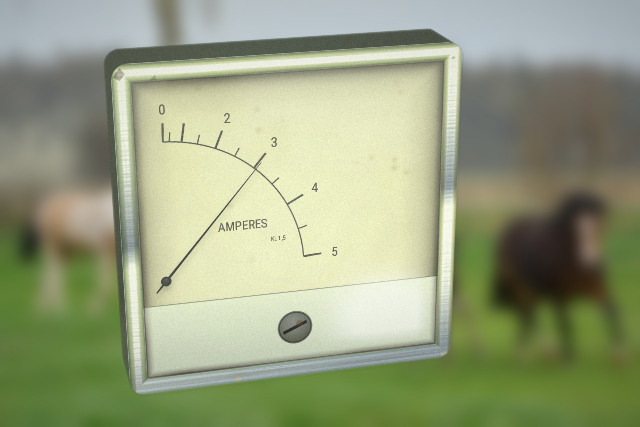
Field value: 3 A
